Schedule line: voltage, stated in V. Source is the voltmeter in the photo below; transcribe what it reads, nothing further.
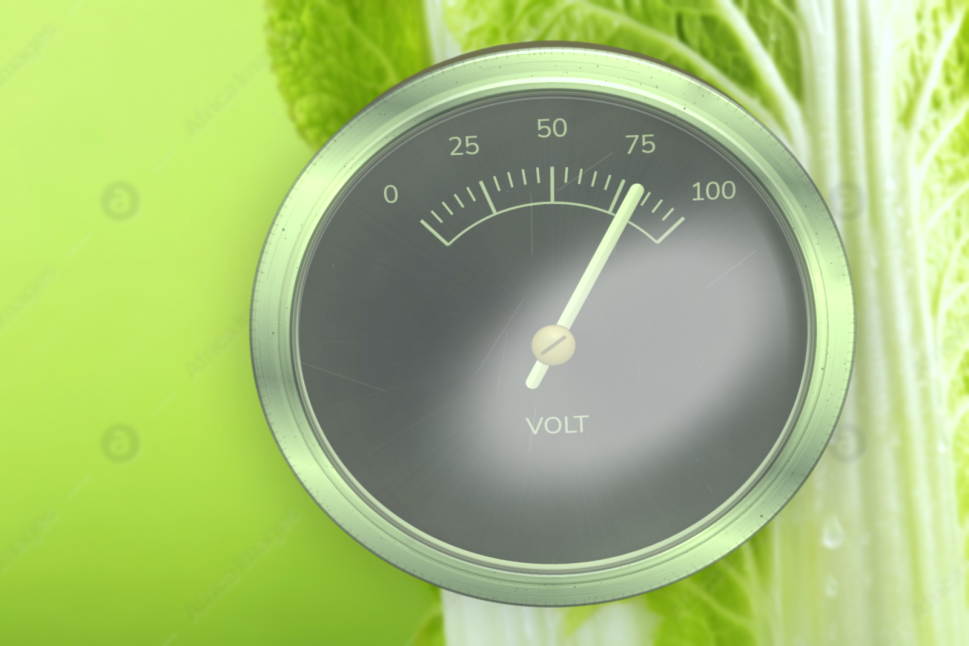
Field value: 80 V
